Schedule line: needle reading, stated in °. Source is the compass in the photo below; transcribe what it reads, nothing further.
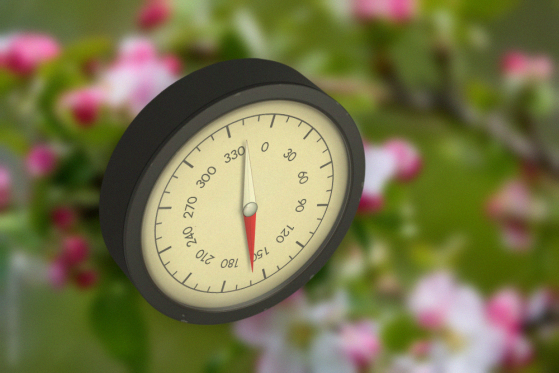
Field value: 160 °
